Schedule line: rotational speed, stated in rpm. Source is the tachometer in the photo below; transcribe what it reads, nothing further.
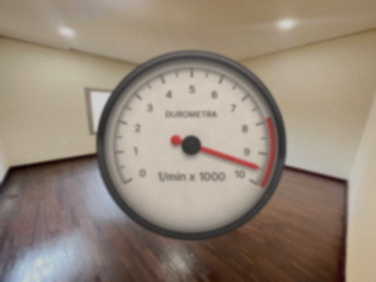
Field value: 9500 rpm
